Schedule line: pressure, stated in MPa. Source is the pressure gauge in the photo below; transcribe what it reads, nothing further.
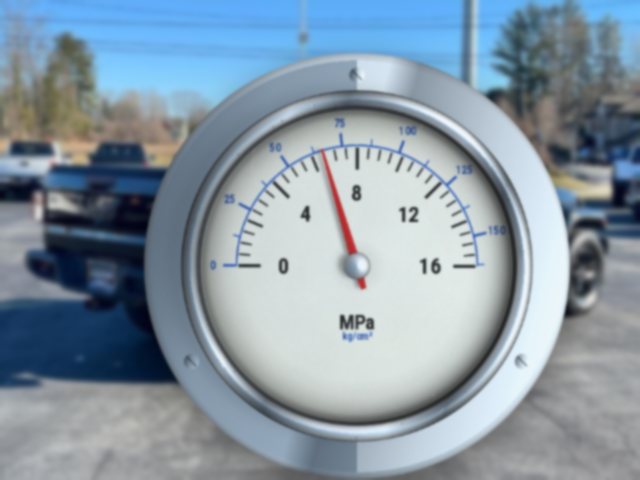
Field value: 6.5 MPa
